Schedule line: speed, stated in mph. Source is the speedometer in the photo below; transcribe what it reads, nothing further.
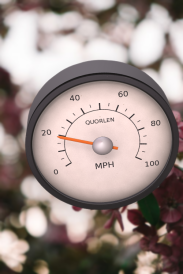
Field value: 20 mph
